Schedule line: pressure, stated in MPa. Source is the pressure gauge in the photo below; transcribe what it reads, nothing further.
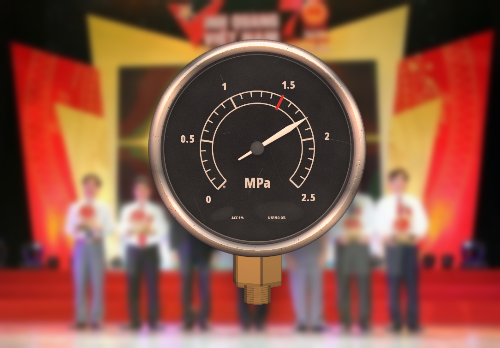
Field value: 1.8 MPa
